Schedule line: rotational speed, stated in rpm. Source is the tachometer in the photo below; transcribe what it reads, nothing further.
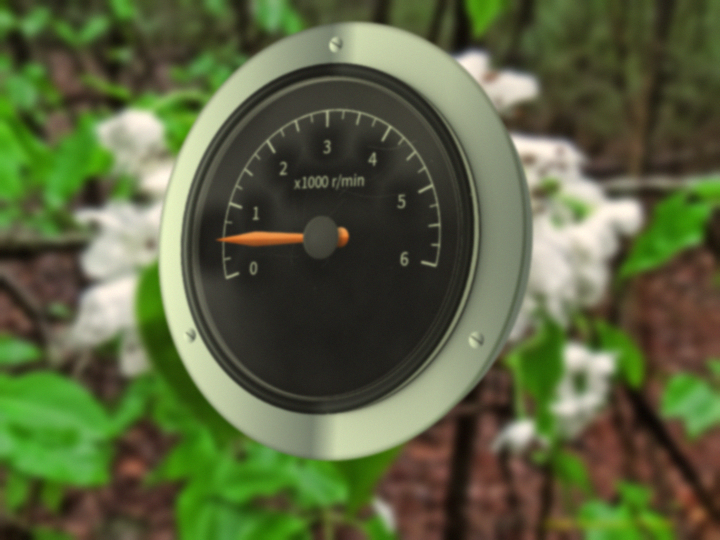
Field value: 500 rpm
